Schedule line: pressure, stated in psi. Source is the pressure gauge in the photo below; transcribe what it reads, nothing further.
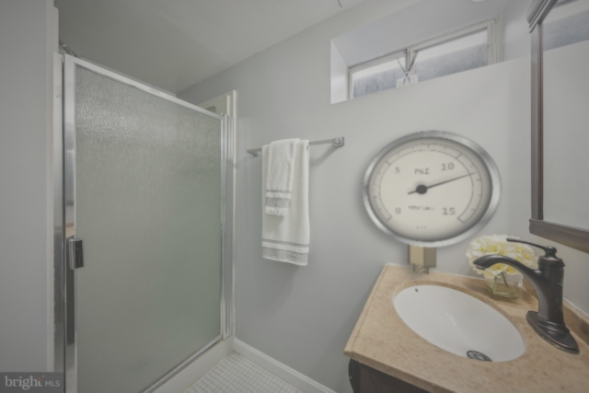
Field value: 11.5 psi
